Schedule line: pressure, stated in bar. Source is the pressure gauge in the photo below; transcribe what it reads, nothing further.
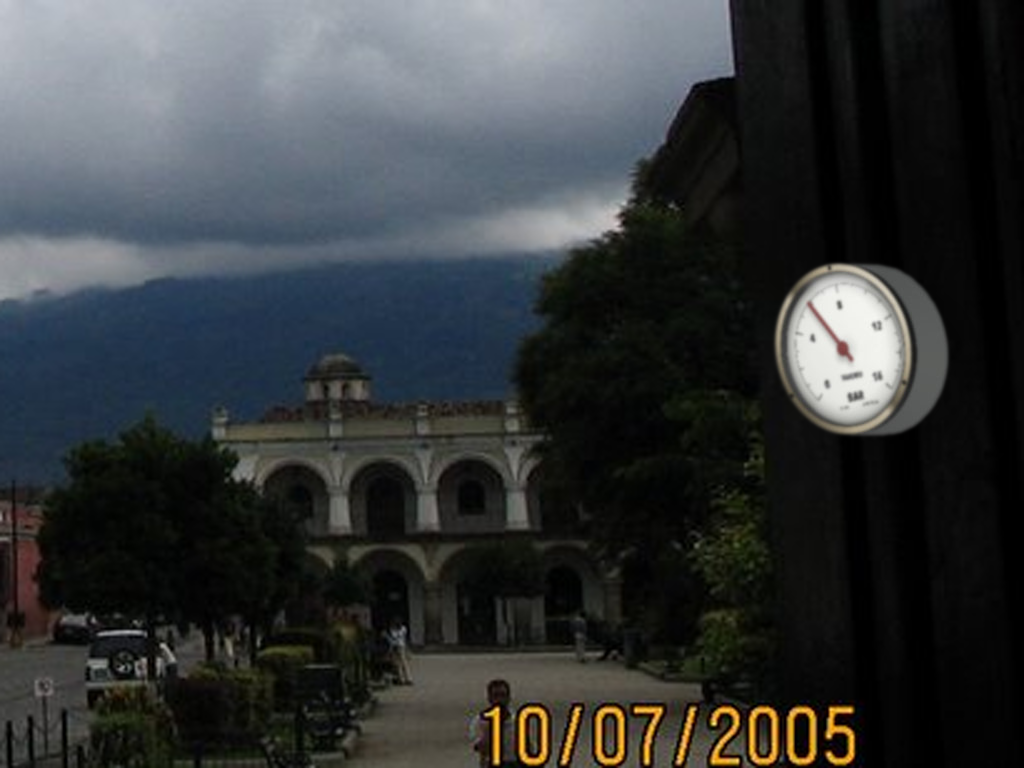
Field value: 6 bar
